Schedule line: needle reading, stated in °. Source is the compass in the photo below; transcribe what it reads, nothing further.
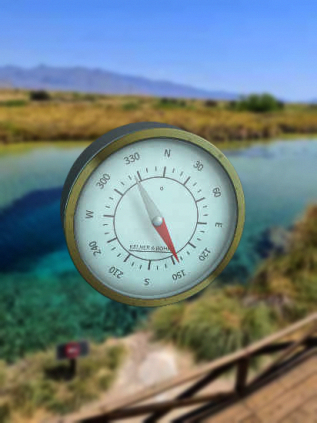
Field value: 145 °
